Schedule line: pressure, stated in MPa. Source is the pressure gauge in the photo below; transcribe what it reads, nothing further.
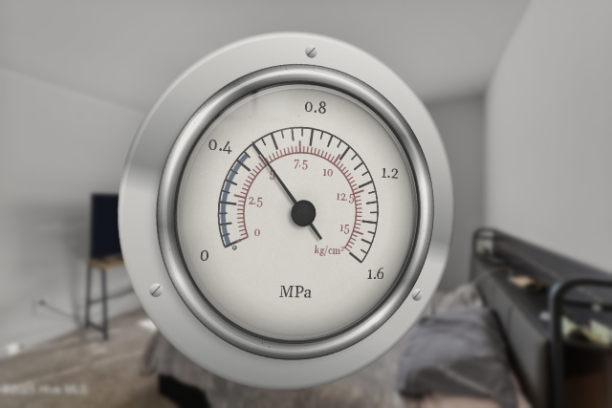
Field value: 0.5 MPa
